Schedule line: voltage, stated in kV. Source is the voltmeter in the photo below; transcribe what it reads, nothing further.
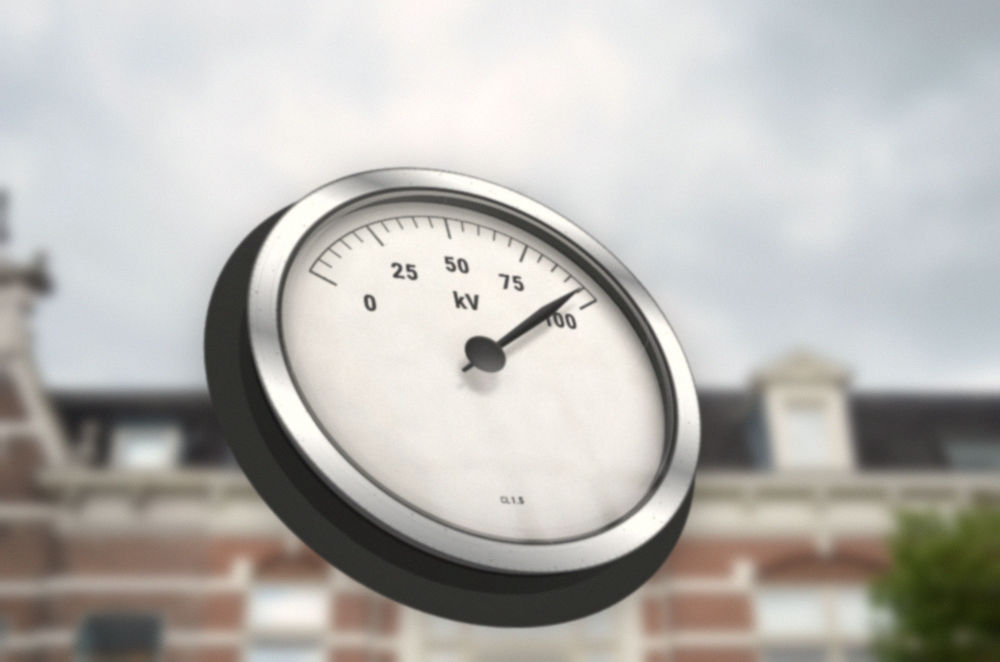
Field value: 95 kV
